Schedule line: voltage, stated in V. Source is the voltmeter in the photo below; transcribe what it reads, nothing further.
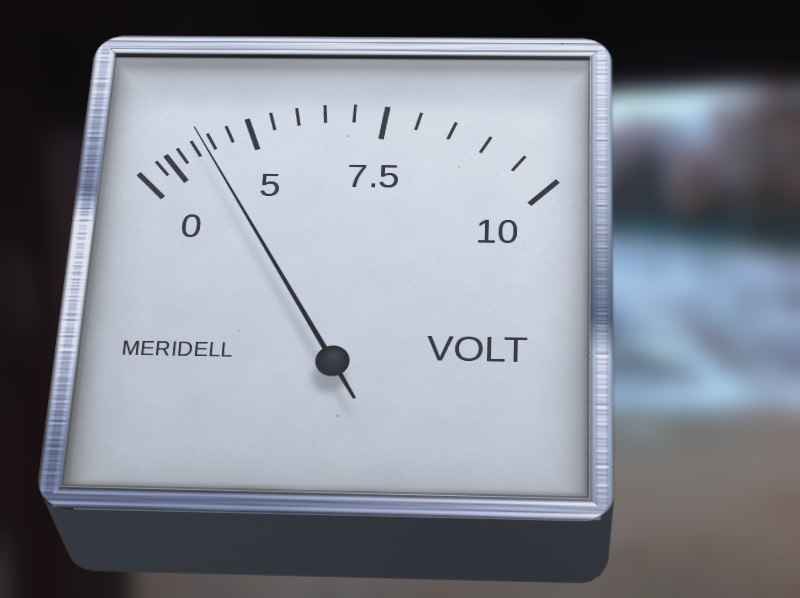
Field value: 3.75 V
